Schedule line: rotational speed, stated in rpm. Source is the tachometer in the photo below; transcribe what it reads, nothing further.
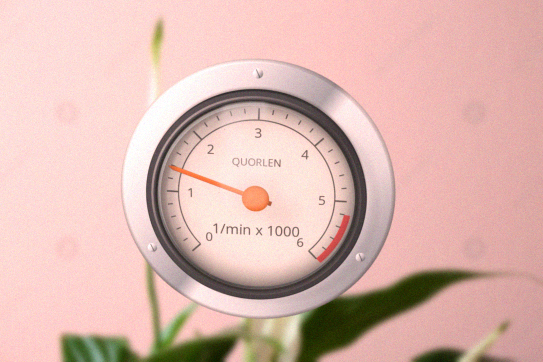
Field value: 1400 rpm
